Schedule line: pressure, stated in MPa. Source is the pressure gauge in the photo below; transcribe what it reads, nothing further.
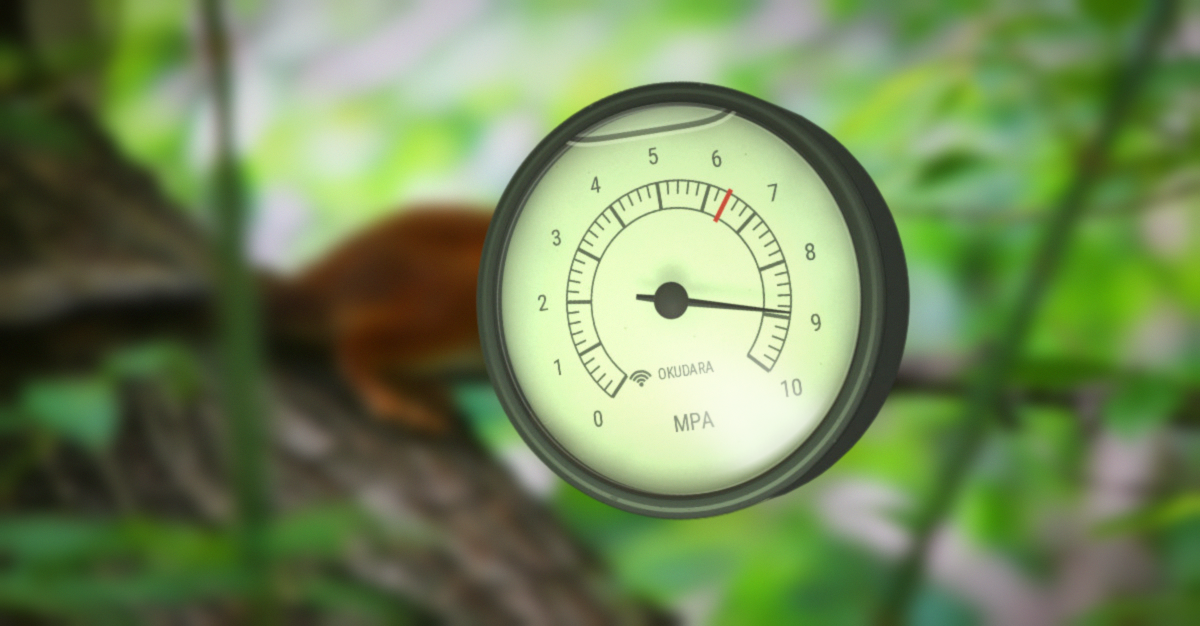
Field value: 8.9 MPa
